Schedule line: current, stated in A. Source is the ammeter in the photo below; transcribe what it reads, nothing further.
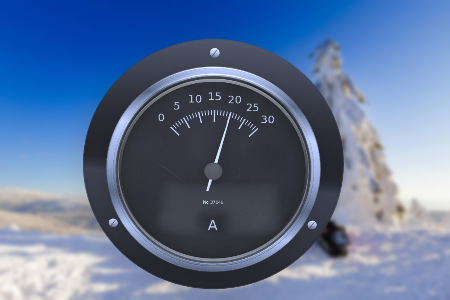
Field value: 20 A
